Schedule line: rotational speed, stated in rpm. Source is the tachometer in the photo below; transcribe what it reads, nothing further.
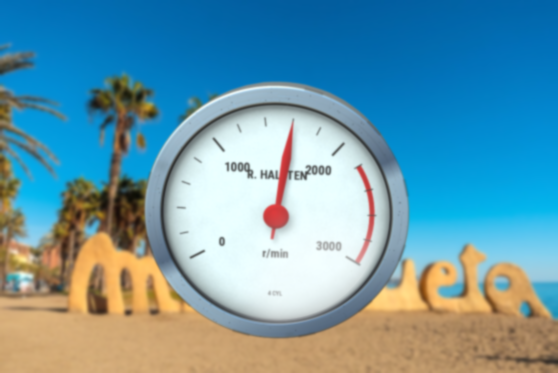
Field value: 1600 rpm
